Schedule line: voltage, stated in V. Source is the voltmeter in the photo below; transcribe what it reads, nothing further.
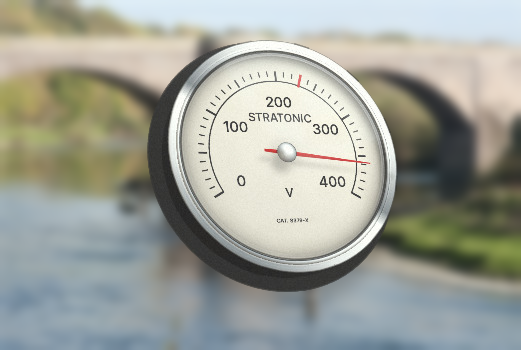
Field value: 360 V
